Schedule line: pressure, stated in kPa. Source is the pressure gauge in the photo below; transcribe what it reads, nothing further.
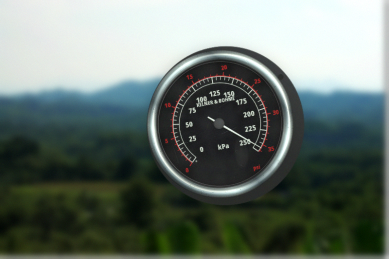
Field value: 245 kPa
